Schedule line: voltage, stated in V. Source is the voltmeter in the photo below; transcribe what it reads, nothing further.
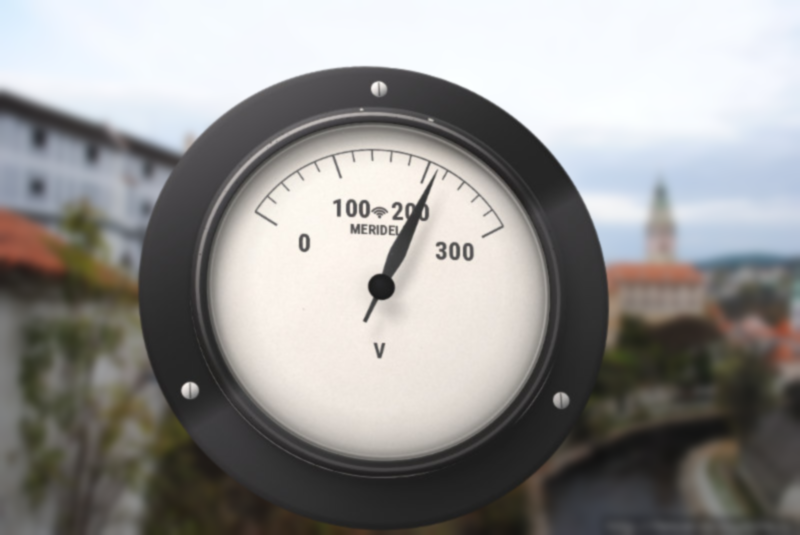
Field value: 210 V
